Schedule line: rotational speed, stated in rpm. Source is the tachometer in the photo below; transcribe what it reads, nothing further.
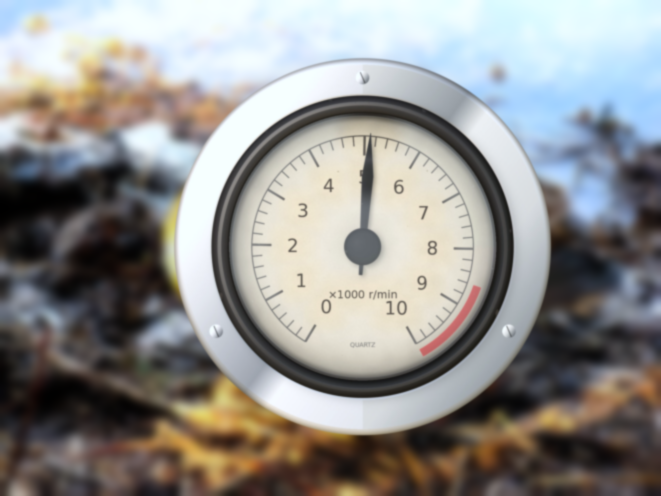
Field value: 5100 rpm
